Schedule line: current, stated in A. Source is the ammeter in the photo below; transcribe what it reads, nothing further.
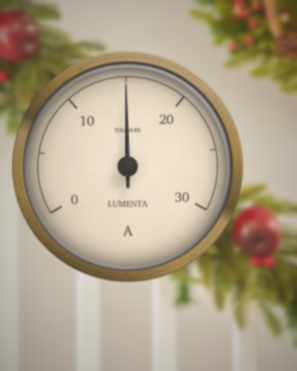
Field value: 15 A
